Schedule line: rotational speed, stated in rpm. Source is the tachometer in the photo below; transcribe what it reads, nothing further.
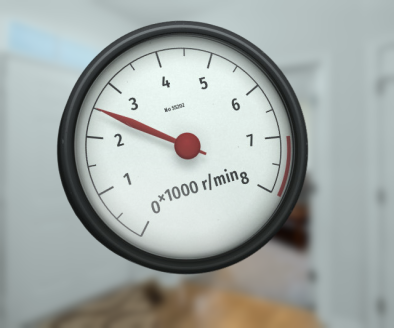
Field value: 2500 rpm
